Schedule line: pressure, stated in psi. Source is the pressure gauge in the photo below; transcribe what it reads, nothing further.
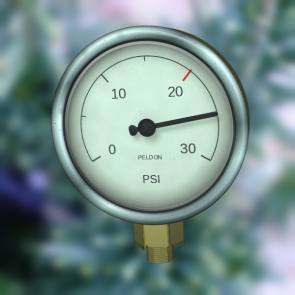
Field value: 25 psi
